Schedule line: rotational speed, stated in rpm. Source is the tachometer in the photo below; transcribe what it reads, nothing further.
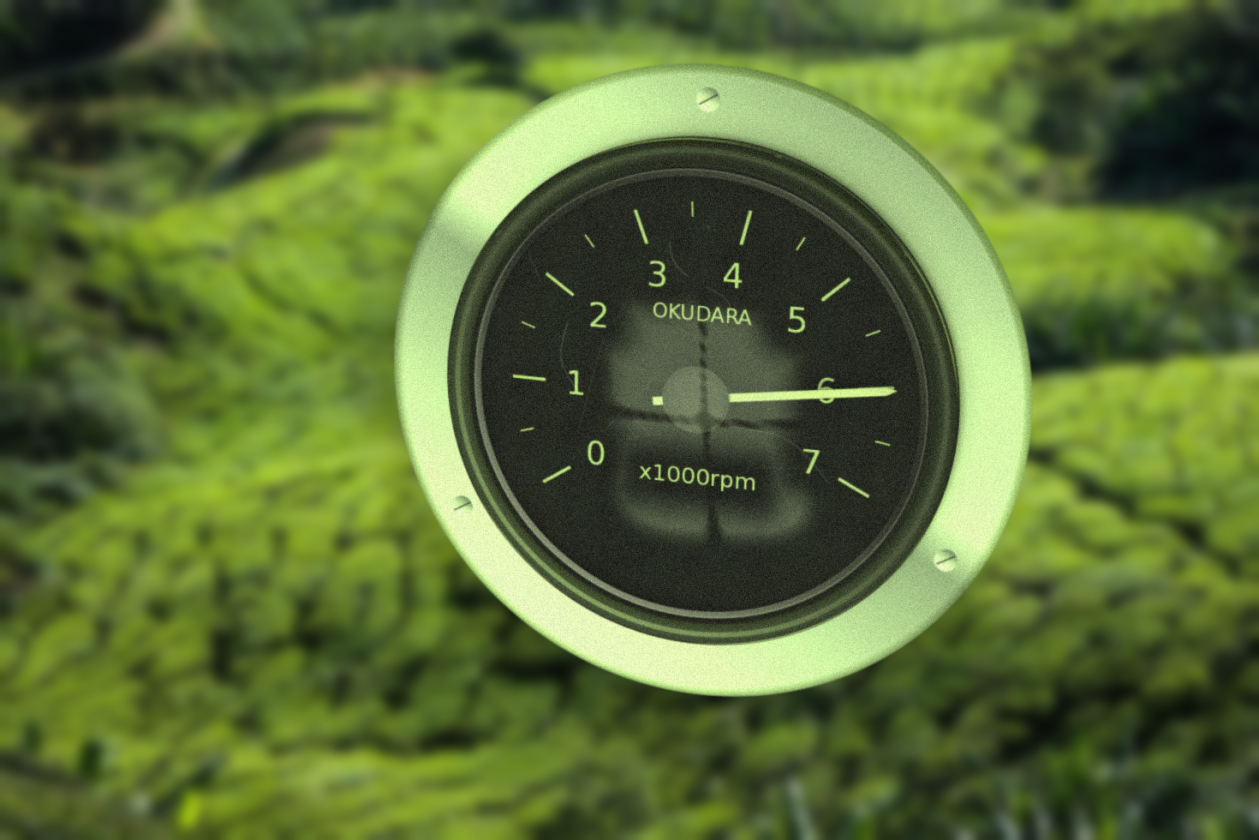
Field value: 6000 rpm
